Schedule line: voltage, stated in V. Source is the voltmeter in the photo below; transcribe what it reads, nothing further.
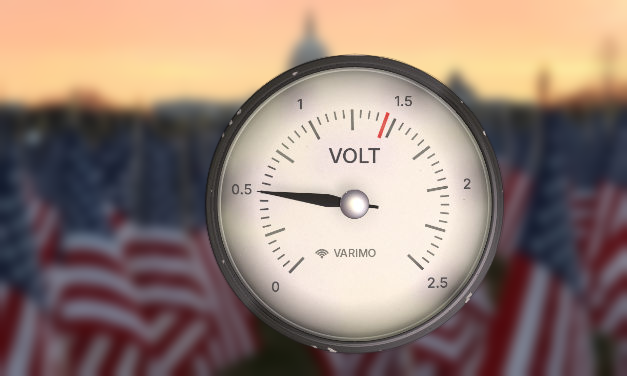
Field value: 0.5 V
